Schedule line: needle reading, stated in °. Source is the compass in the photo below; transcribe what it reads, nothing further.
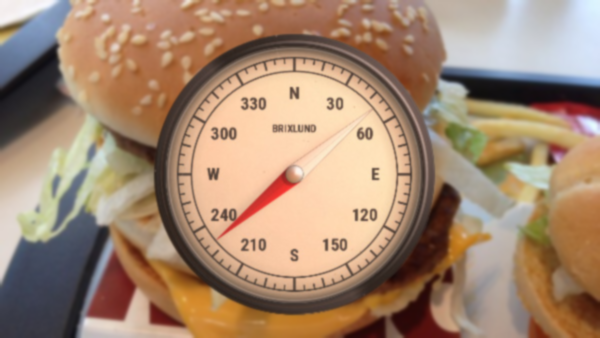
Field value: 230 °
